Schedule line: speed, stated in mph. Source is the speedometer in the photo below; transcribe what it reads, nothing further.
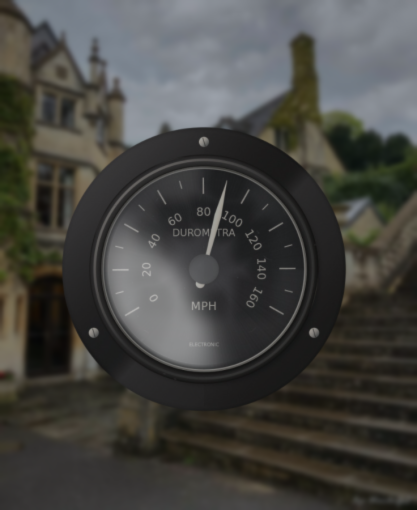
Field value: 90 mph
